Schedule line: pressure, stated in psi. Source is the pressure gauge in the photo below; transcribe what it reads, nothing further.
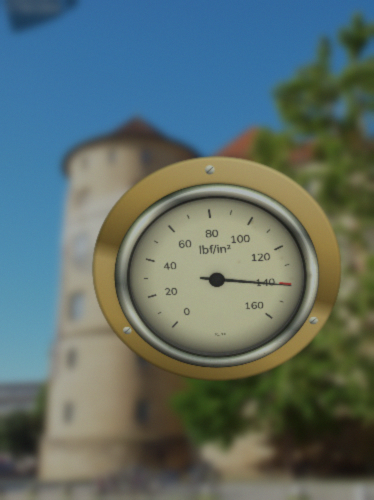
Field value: 140 psi
